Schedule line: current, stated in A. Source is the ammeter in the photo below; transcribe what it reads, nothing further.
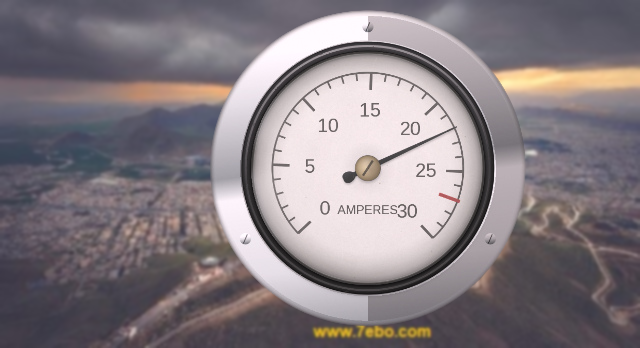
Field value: 22 A
